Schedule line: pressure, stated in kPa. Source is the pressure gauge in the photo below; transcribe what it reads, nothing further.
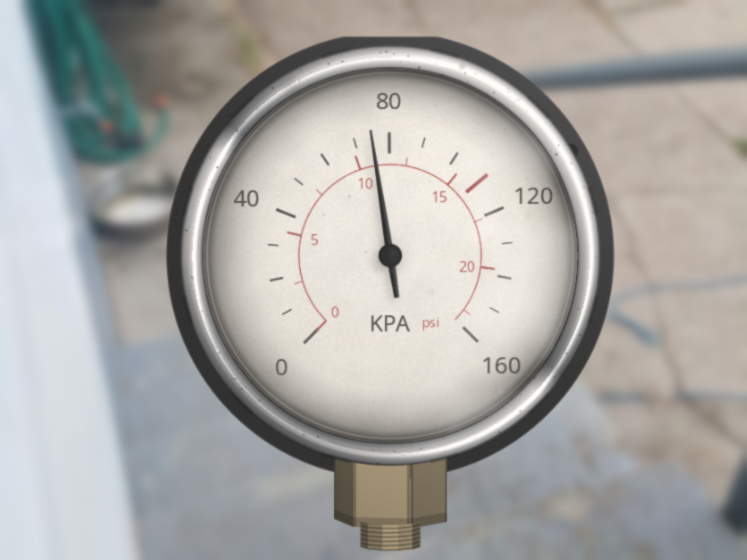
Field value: 75 kPa
